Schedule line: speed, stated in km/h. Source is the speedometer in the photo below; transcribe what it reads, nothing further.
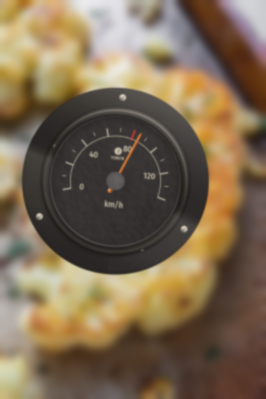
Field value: 85 km/h
